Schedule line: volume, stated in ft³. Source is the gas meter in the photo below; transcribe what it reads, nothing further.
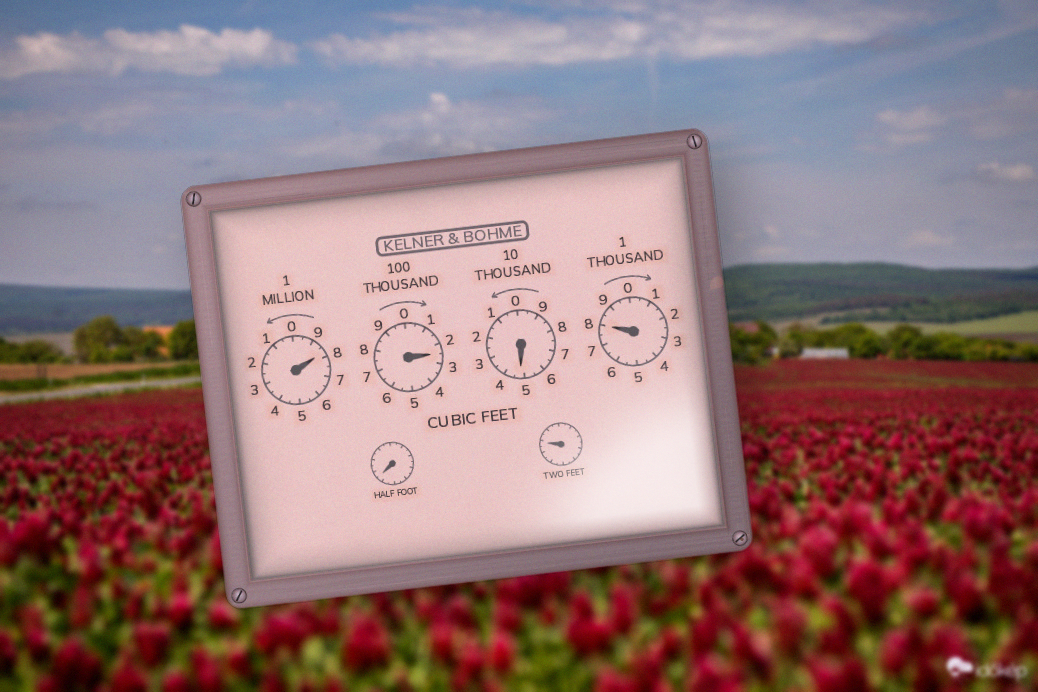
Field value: 824800 ft³
